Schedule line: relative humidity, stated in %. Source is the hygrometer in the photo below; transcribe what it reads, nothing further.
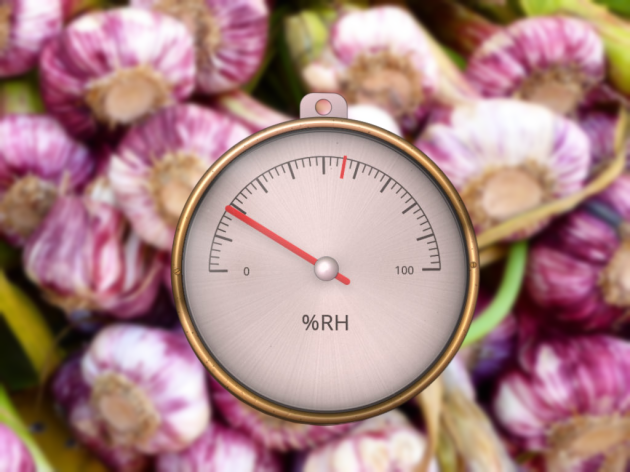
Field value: 18 %
